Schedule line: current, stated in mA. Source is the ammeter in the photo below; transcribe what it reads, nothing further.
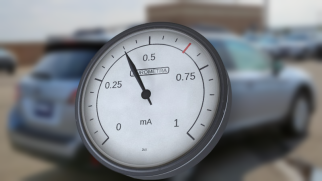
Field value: 0.4 mA
